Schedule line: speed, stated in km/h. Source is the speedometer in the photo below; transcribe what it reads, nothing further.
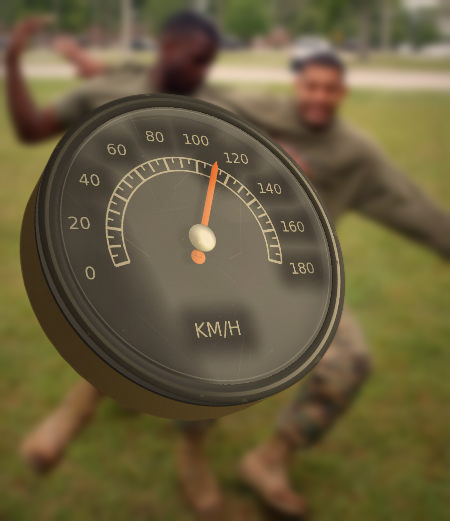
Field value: 110 km/h
